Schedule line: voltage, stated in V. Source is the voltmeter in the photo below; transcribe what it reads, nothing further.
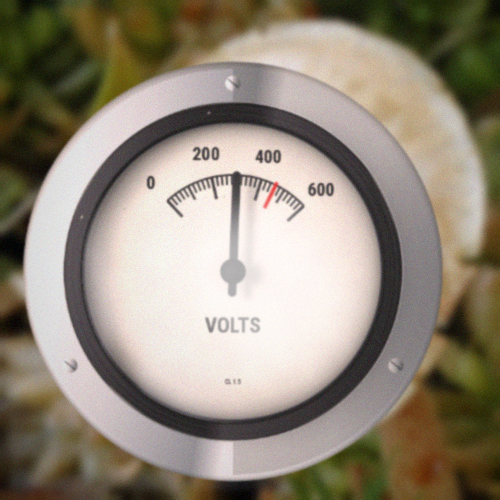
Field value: 300 V
